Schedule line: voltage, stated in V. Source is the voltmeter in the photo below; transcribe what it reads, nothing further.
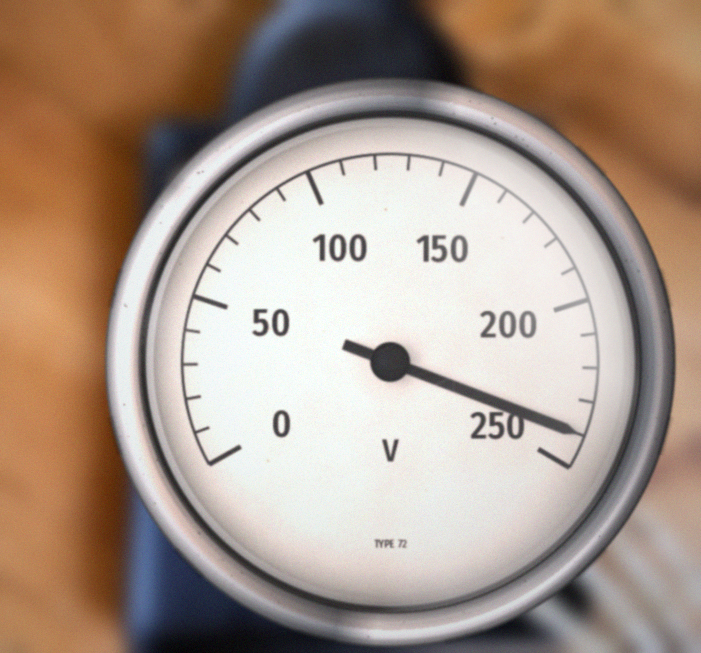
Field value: 240 V
